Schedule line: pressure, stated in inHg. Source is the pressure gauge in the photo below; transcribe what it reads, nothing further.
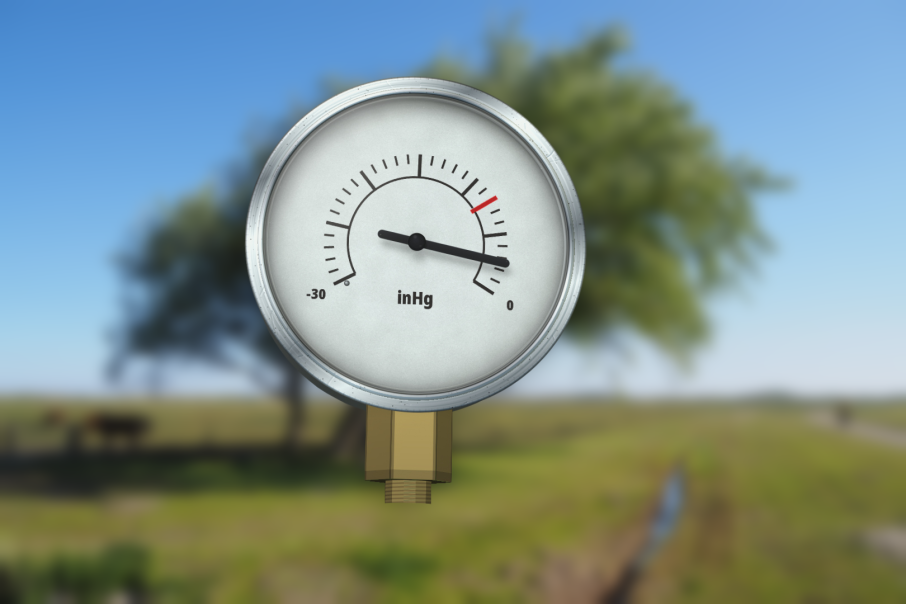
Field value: -2.5 inHg
